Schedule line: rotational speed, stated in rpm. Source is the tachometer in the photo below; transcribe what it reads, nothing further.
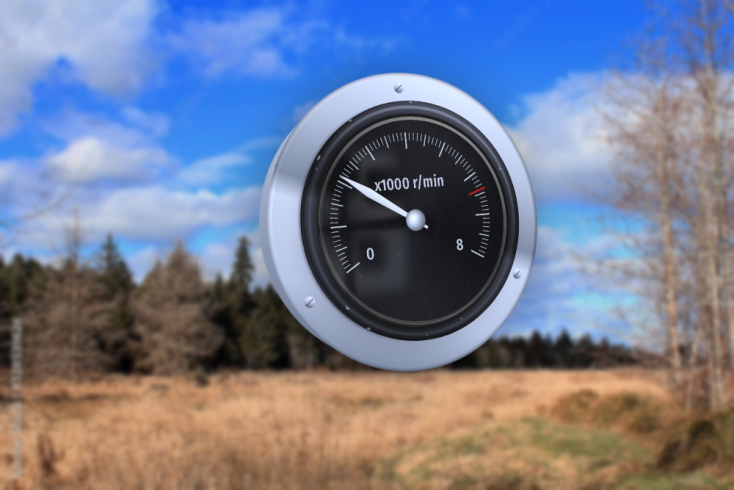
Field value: 2100 rpm
